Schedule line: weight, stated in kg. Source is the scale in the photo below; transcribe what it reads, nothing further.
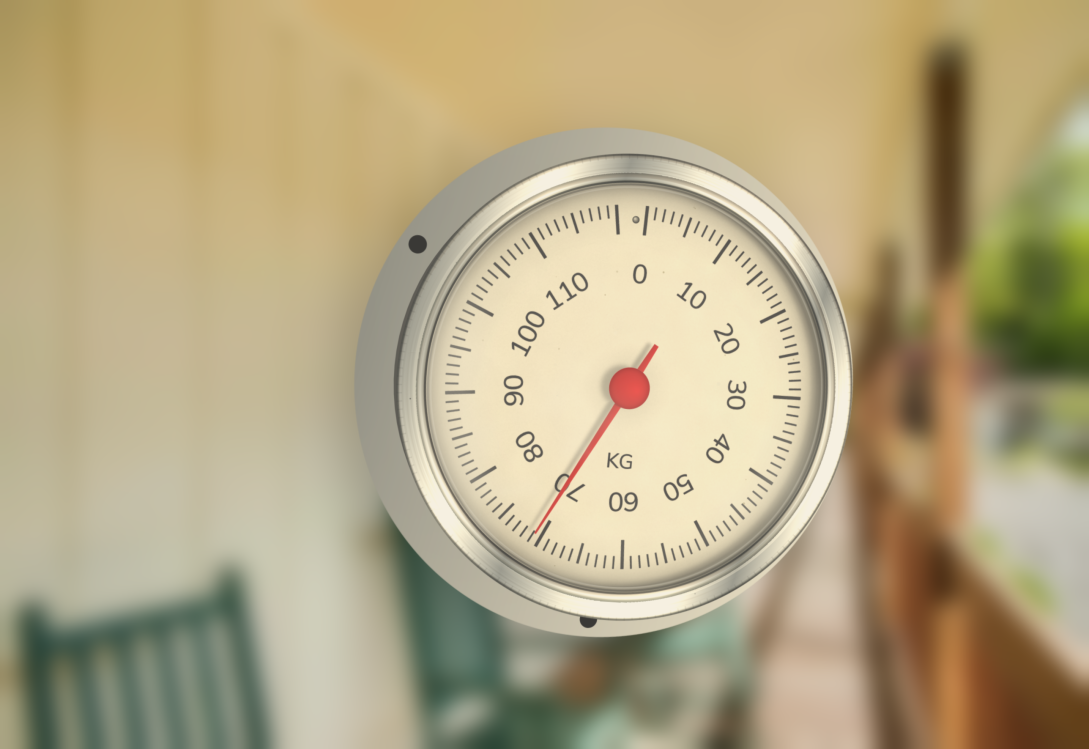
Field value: 71 kg
